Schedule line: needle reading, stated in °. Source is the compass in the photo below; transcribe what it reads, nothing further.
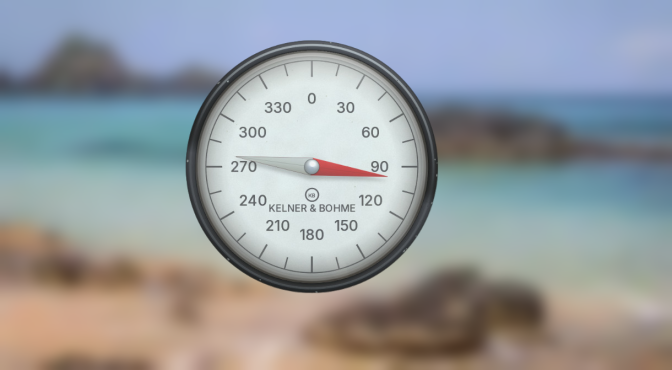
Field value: 97.5 °
